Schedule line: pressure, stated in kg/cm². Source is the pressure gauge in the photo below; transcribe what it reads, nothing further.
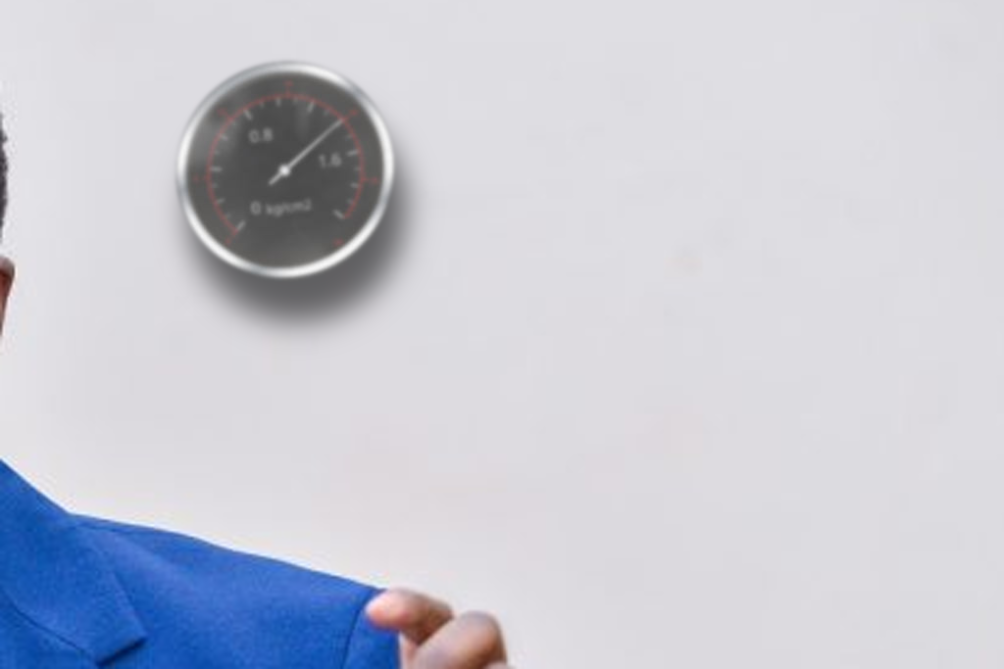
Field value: 1.4 kg/cm²
